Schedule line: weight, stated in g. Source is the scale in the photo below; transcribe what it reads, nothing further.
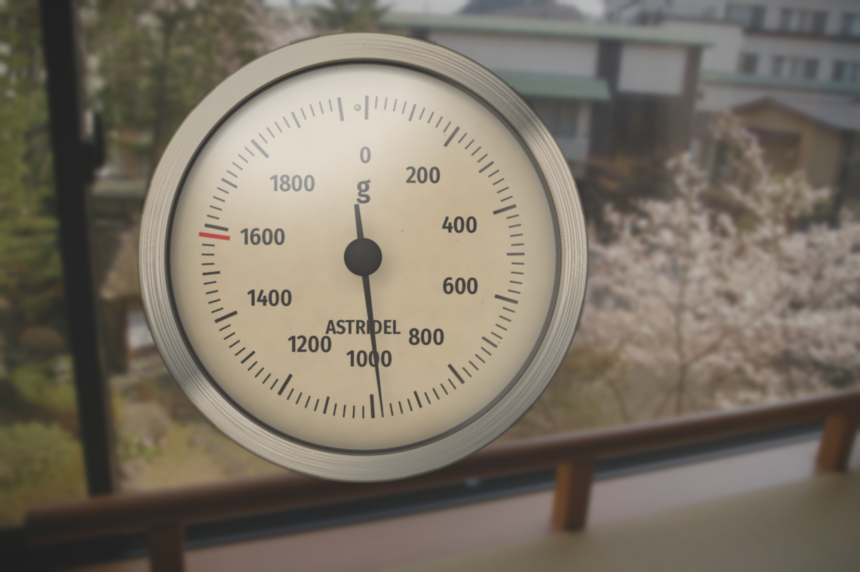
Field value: 980 g
